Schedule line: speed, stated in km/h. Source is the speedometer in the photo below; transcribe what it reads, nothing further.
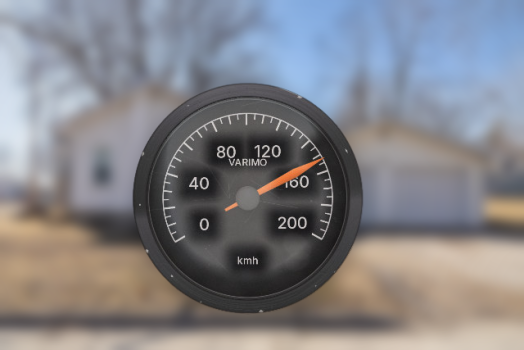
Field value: 152.5 km/h
